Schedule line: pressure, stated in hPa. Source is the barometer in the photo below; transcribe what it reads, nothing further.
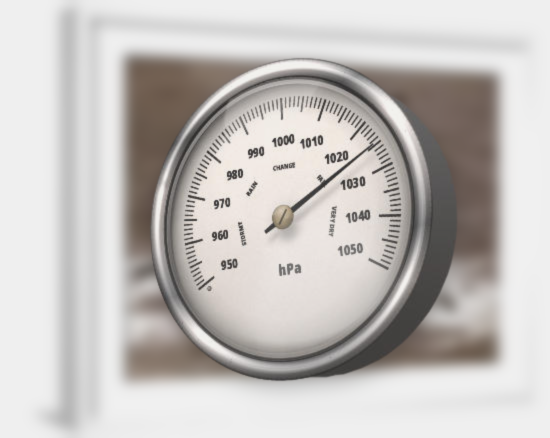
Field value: 1025 hPa
